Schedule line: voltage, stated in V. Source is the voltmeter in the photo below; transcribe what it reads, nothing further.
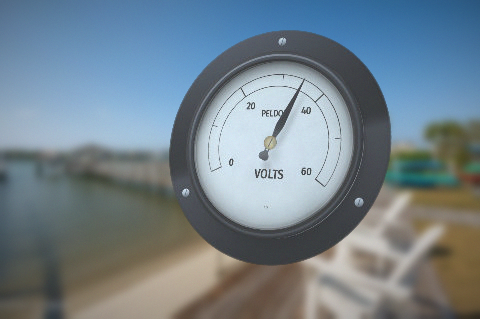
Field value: 35 V
